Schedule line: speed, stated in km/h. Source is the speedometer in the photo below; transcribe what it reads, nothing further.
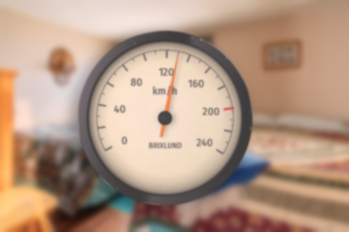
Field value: 130 km/h
